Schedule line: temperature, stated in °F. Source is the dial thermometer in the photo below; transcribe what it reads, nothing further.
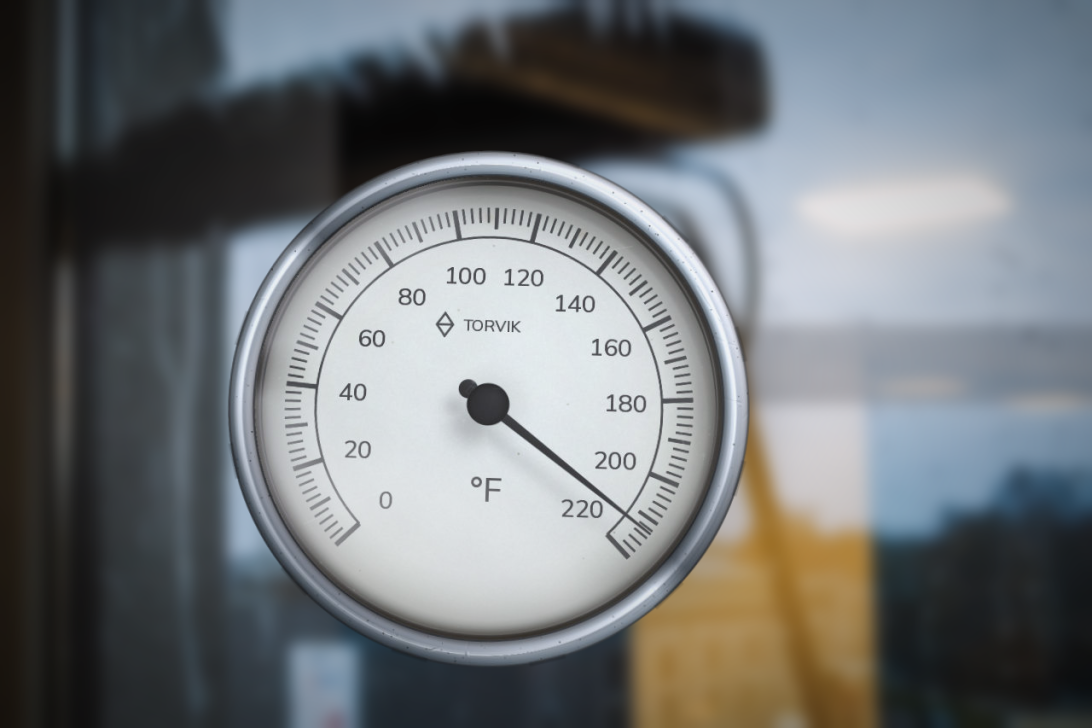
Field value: 213 °F
